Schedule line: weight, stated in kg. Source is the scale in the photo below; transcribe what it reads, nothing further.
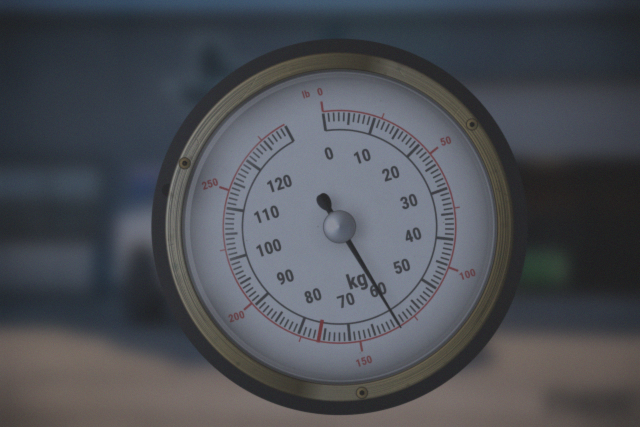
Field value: 60 kg
